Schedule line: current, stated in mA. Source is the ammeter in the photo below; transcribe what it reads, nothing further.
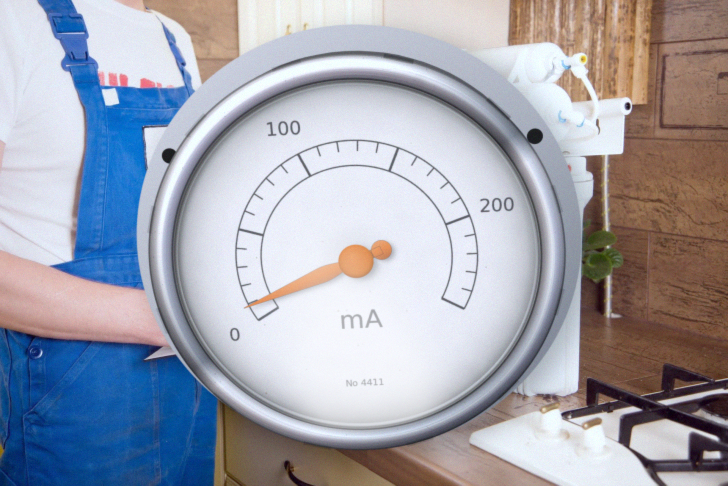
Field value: 10 mA
